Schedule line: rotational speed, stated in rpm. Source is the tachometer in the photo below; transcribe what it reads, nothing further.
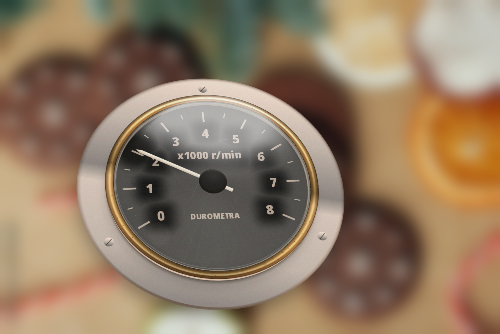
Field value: 2000 rpm
